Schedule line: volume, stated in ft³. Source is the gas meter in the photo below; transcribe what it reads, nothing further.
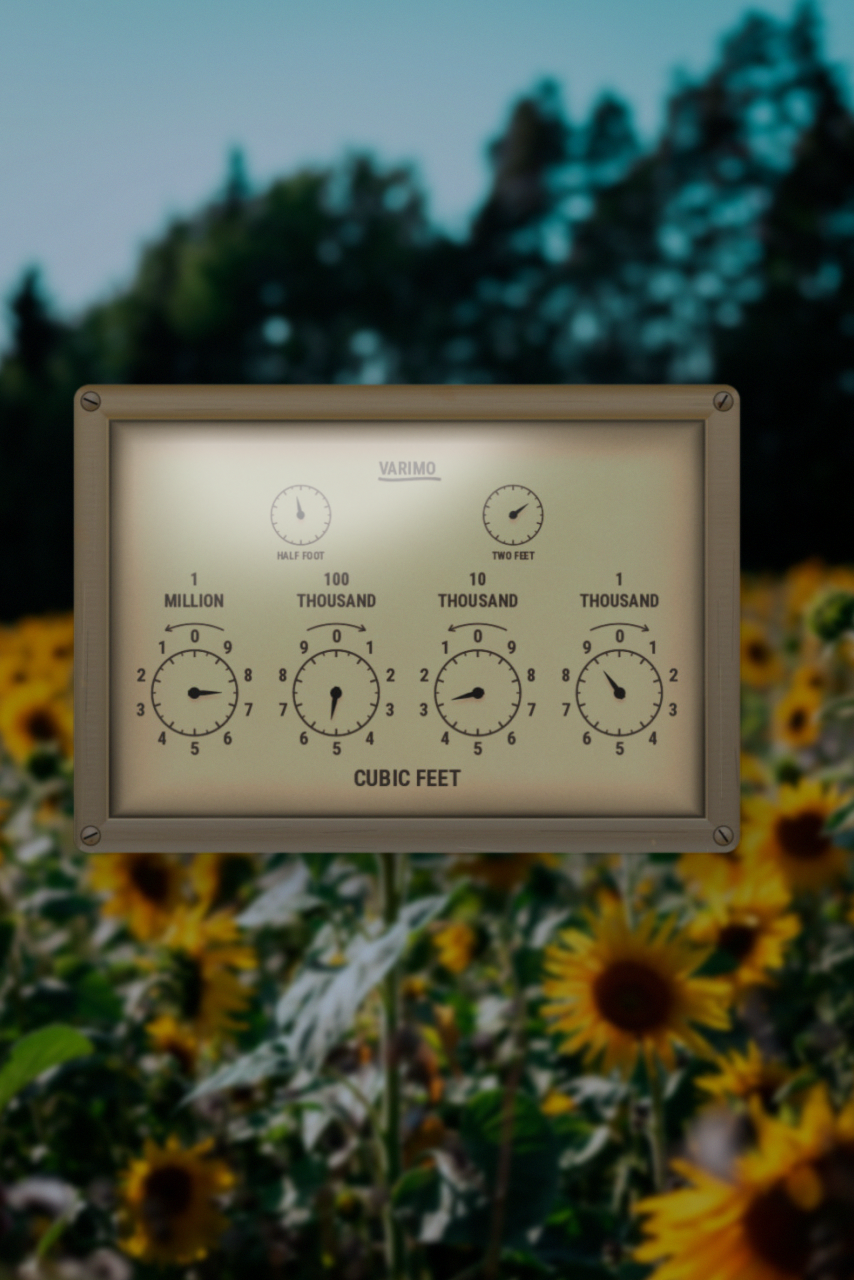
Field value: 752900 ft³
